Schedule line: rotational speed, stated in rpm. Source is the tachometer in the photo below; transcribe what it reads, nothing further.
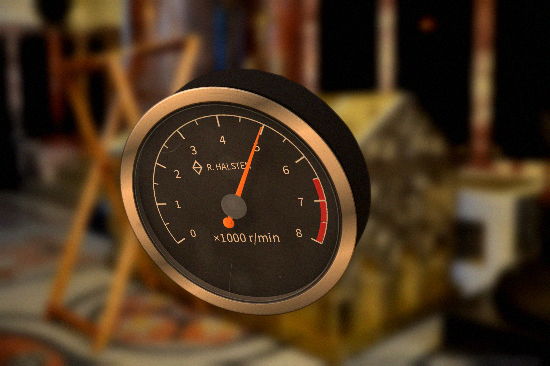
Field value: 5000 rpm
